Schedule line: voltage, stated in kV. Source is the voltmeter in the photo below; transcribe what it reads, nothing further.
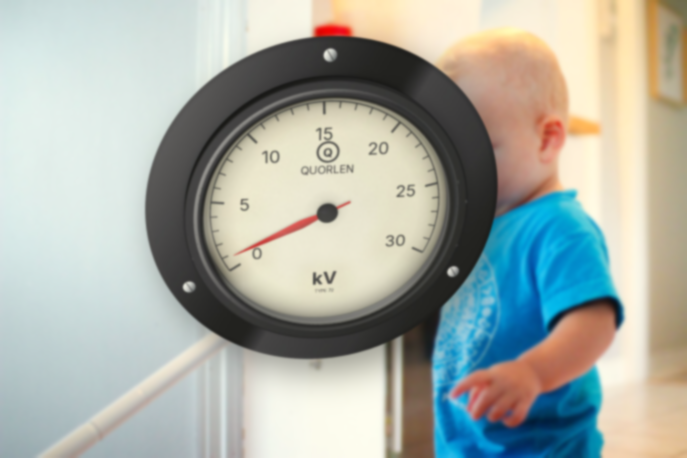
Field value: 1 kV
